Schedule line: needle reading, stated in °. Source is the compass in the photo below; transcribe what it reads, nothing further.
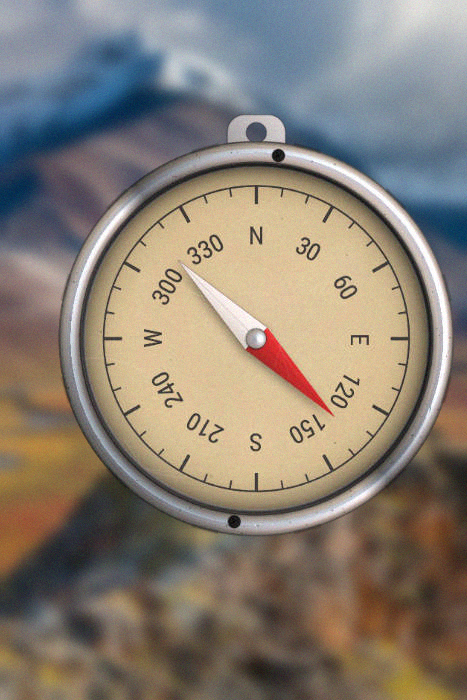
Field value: 135 °
